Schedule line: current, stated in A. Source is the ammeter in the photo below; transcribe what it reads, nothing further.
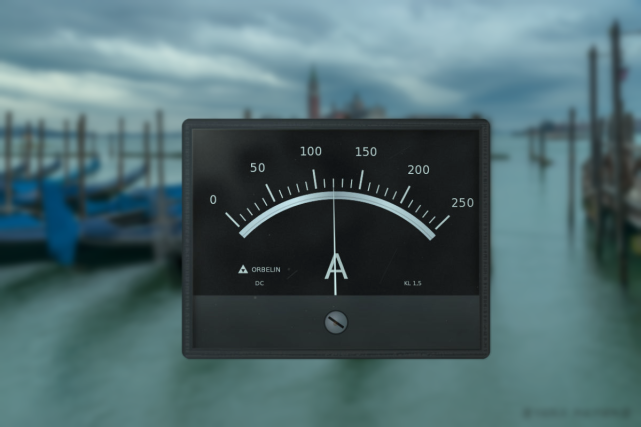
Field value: 120 A
